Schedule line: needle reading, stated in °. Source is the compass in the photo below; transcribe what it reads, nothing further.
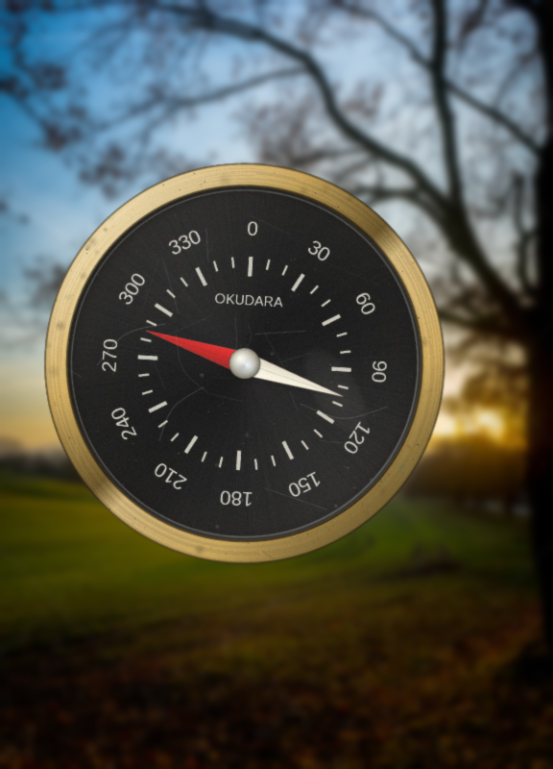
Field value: 285 °
